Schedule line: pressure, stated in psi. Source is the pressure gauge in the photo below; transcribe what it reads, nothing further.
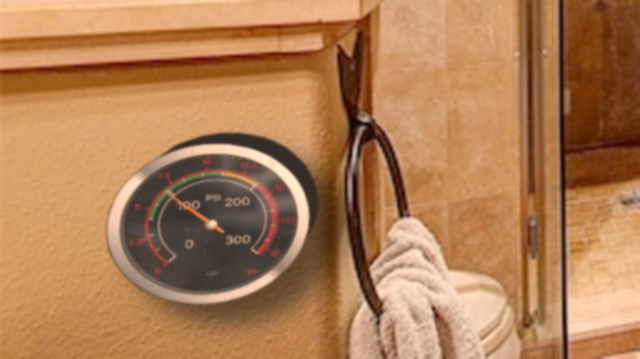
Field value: 100 psi
